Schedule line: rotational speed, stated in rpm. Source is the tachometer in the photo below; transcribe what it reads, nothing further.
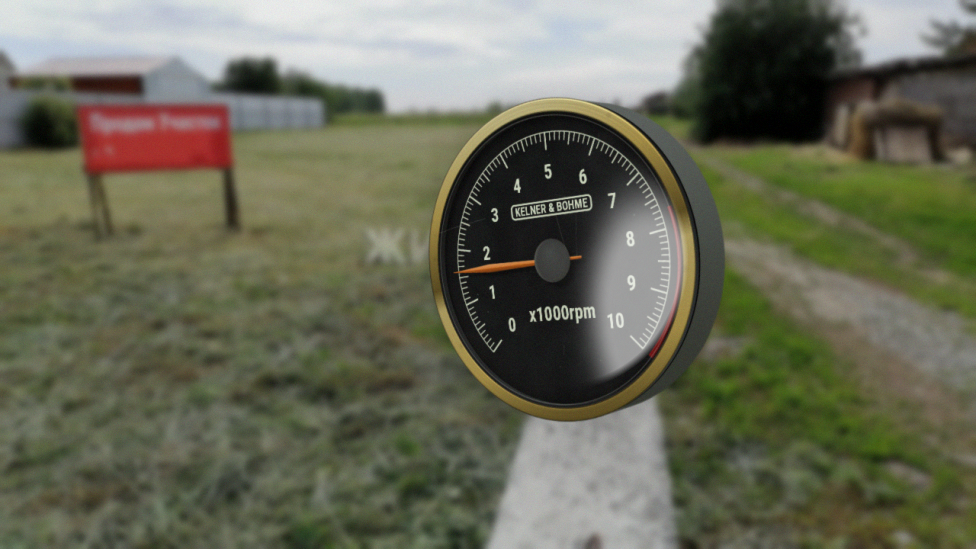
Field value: 1600 rpm
